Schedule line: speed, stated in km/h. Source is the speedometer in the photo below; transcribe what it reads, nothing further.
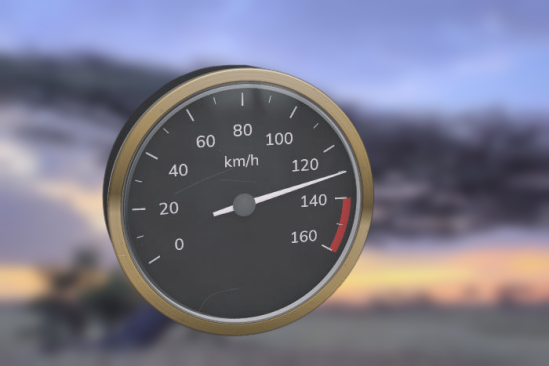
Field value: 130 km/h
